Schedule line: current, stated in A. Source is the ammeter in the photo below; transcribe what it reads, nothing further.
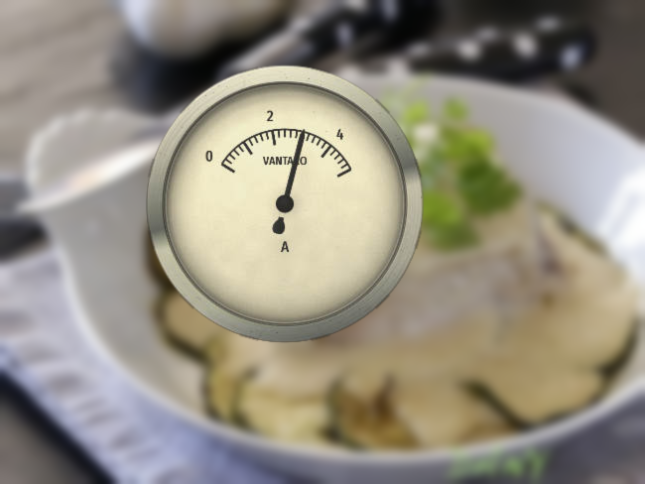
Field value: 3 A
